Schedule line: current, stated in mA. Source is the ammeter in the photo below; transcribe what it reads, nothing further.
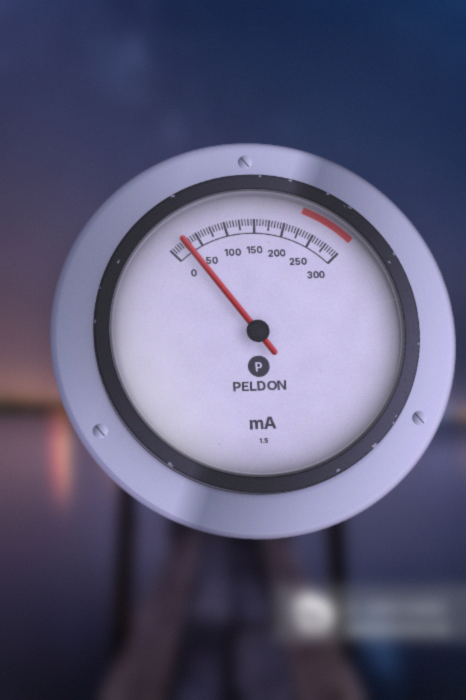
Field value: 25 mA
